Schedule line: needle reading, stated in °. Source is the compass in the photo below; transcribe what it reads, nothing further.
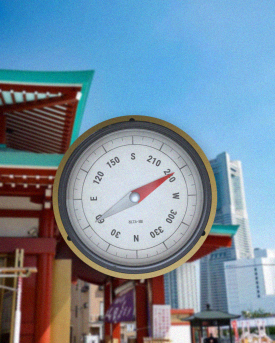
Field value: 240 °
